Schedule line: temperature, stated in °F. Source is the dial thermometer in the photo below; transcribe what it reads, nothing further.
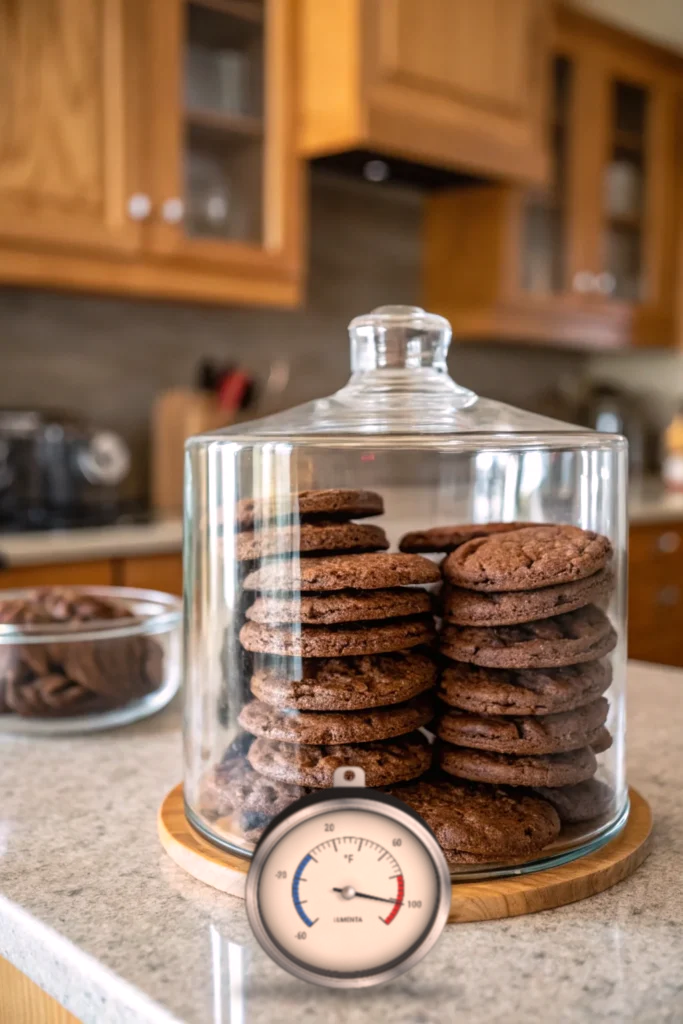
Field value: 100 °F
